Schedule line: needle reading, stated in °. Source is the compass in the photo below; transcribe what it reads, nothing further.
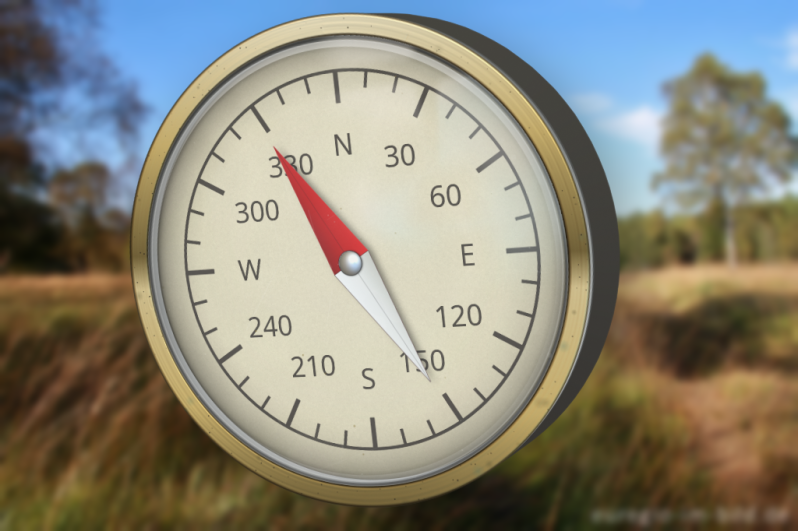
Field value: 330 °
